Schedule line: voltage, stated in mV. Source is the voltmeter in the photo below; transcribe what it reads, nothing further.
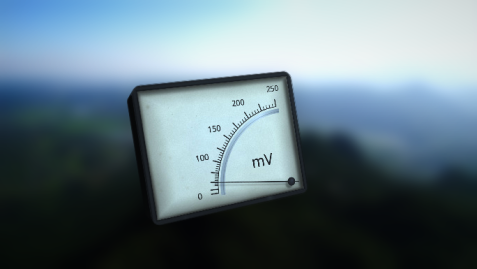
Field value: 50 mV
